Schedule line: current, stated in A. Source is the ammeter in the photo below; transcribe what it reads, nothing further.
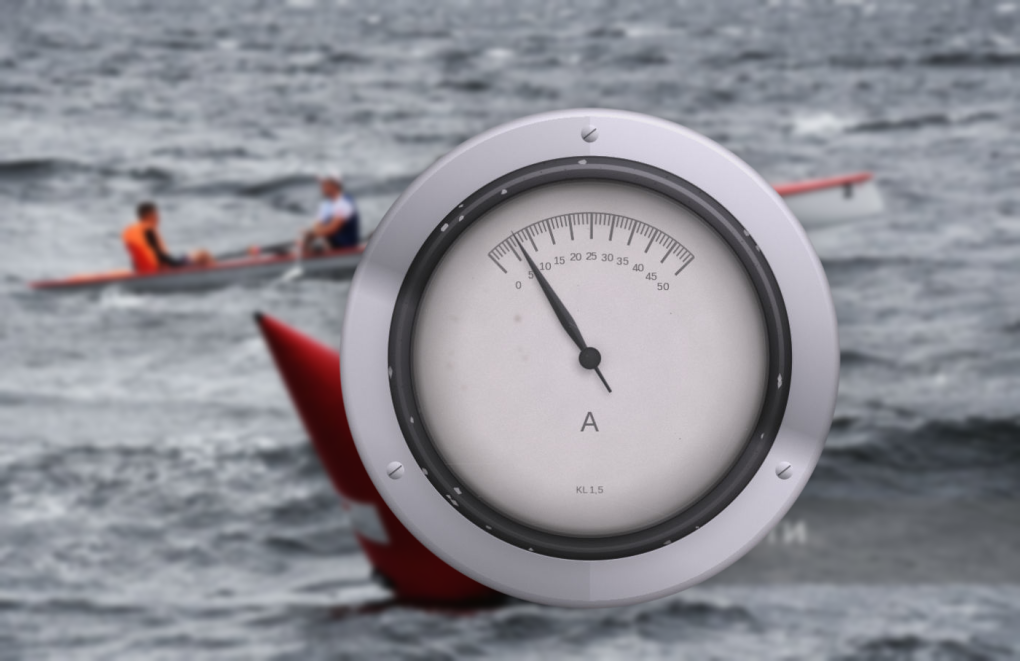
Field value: 7 A
